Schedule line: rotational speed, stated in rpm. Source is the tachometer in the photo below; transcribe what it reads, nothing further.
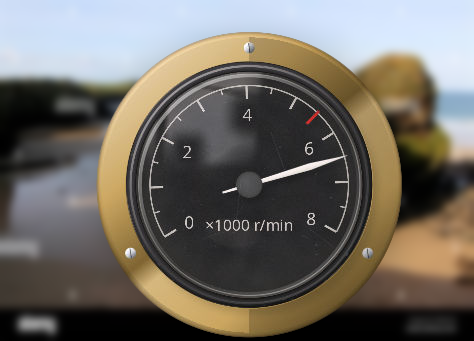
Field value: 6500 rpm
